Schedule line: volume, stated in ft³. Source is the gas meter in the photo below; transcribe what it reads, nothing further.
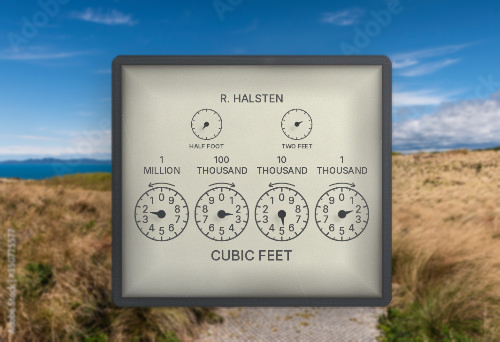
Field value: 225200 ft³
